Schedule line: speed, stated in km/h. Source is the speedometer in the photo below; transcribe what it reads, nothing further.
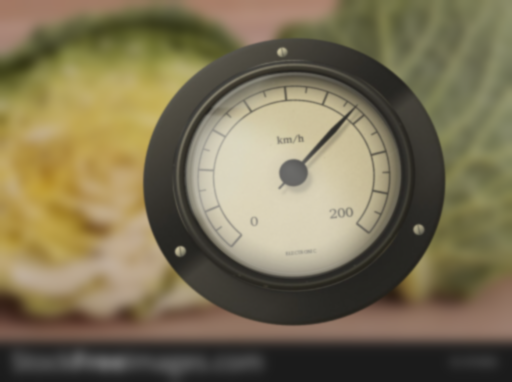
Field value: 135 km/h
